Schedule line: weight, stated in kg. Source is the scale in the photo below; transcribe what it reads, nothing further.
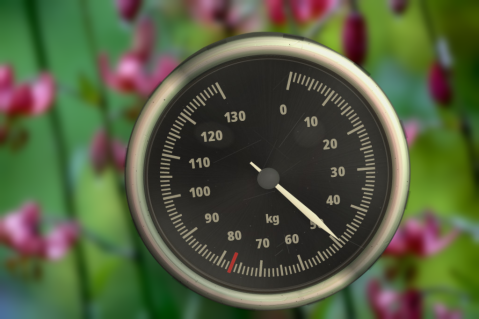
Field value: 49 kg
